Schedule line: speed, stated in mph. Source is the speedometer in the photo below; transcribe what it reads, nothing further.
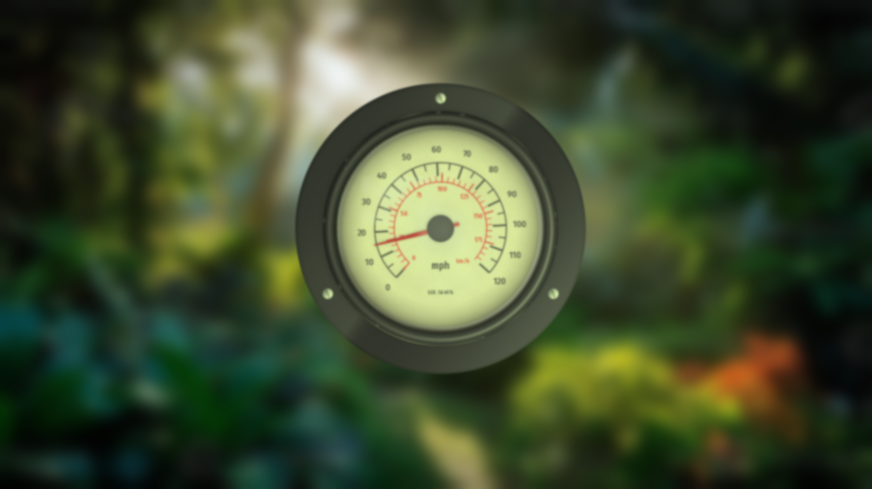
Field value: 15 mph
